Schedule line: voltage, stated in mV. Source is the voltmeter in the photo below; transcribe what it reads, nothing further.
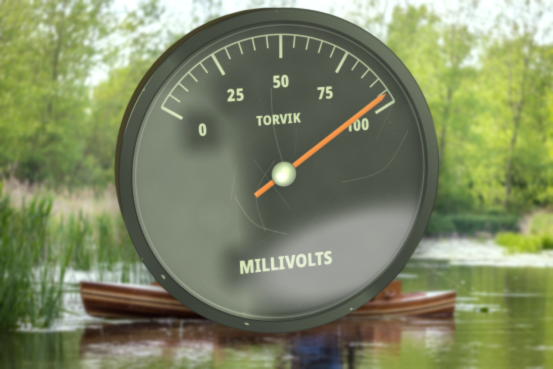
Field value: 95 mV
